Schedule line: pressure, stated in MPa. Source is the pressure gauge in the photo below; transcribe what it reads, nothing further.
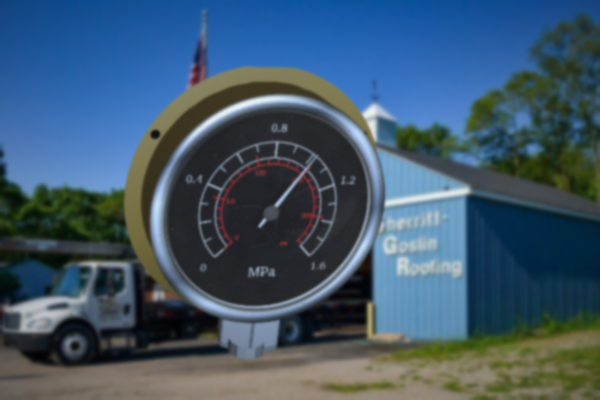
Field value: 1 MPa
